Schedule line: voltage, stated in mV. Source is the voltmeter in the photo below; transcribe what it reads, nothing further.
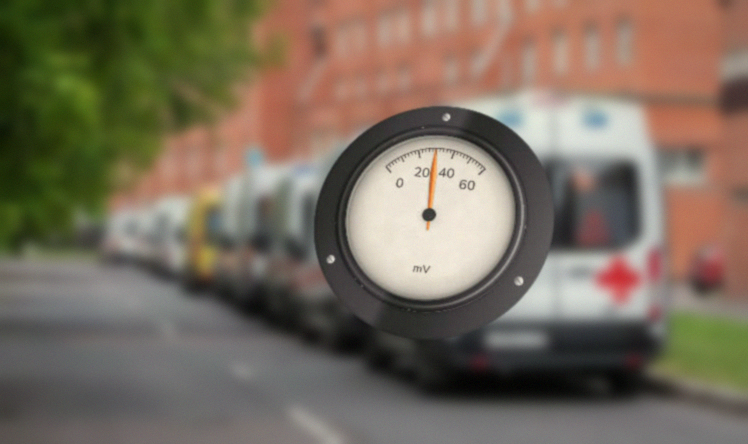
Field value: 30 mV
